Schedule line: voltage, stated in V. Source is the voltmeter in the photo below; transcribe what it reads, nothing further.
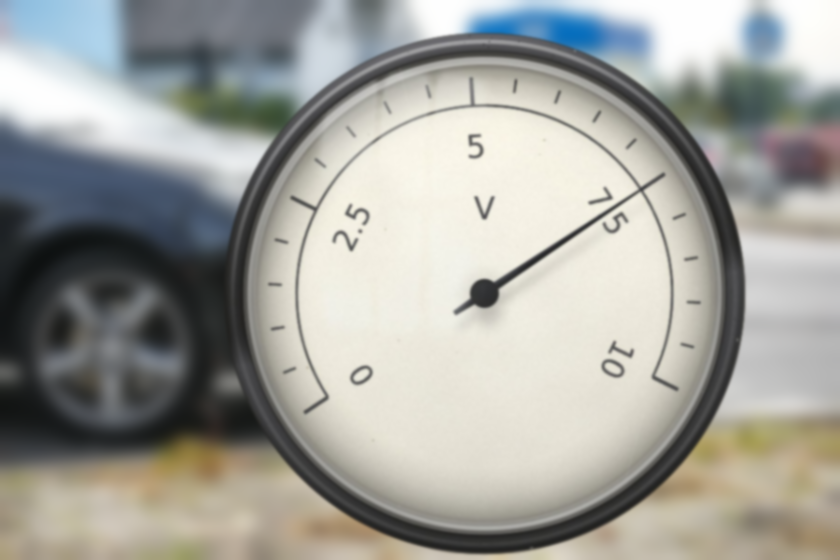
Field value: 7.5 V
